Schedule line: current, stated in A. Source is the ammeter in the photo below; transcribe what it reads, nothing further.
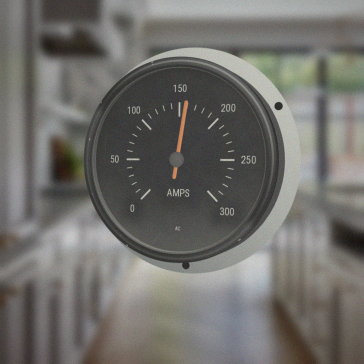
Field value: 160 A
